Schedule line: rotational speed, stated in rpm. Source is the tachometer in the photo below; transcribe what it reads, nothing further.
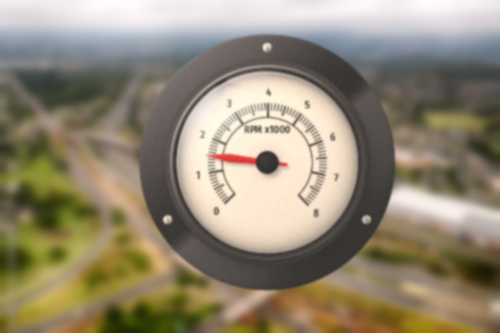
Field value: 1500 rpm
